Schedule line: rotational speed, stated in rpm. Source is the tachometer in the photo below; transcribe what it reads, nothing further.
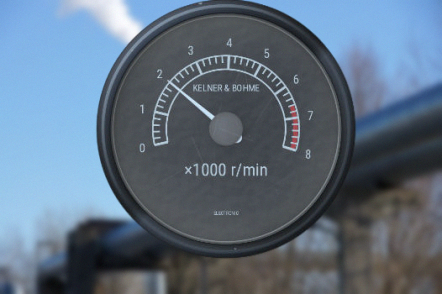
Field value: 2000 rpm
